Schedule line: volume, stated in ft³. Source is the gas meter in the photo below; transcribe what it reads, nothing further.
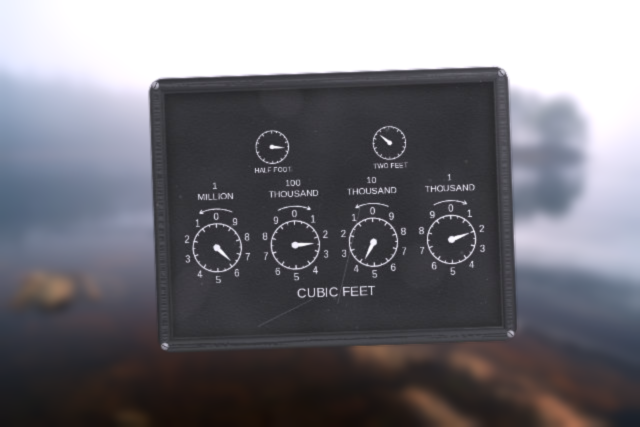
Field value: 624200 ft³
